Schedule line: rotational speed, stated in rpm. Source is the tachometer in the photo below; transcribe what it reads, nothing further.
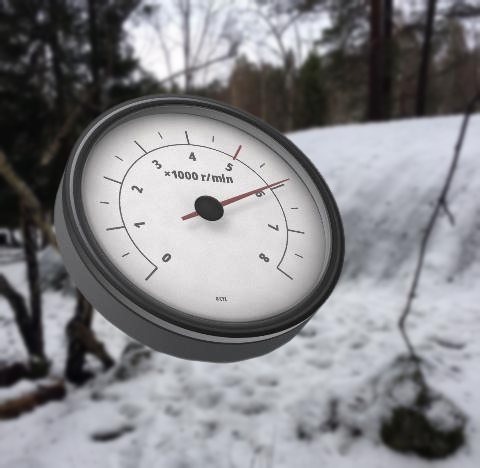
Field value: 6000 rpm
